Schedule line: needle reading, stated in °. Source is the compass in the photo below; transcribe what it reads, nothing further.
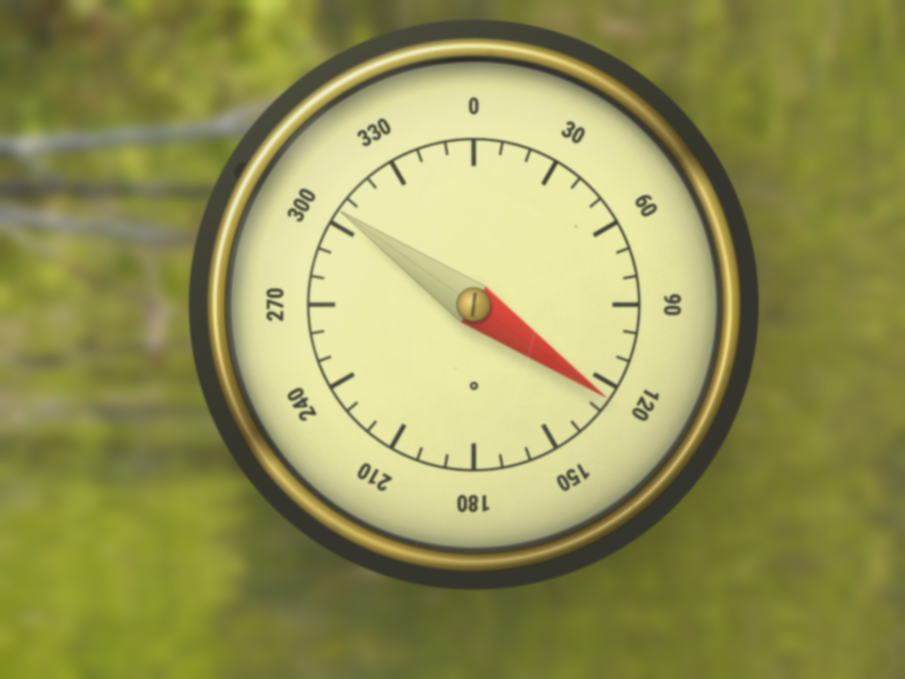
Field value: 125 °
